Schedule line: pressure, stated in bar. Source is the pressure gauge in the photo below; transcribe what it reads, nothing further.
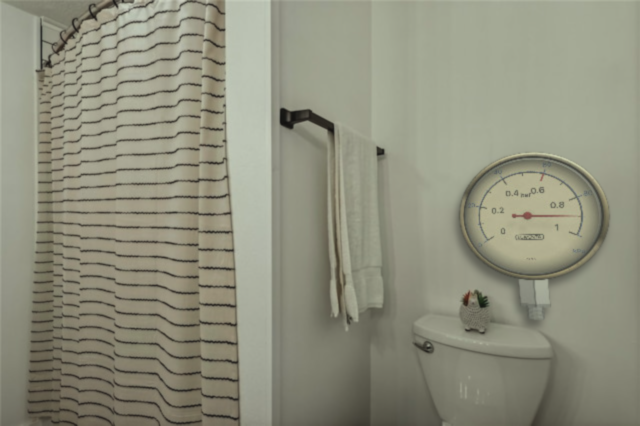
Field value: 0.9 bar
